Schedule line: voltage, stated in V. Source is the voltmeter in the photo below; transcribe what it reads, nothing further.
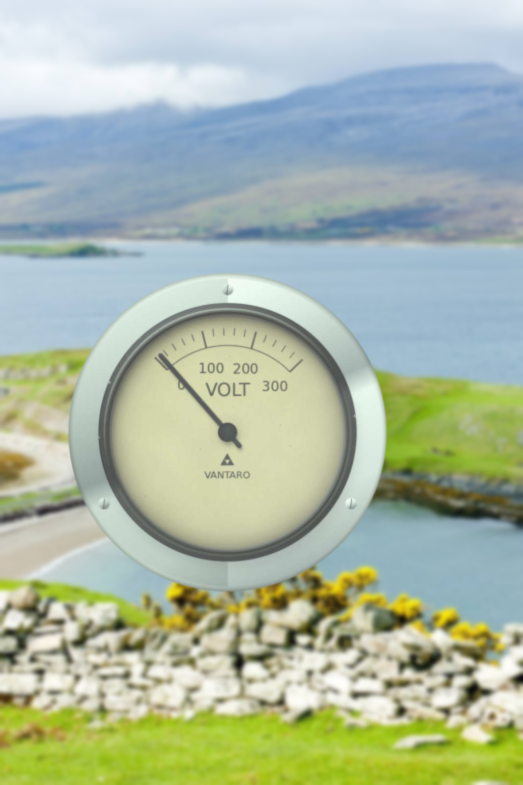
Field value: 10 V
